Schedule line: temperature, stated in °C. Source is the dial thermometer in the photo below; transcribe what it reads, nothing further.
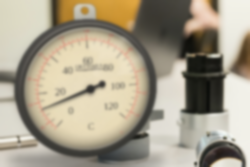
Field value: 12 °C
